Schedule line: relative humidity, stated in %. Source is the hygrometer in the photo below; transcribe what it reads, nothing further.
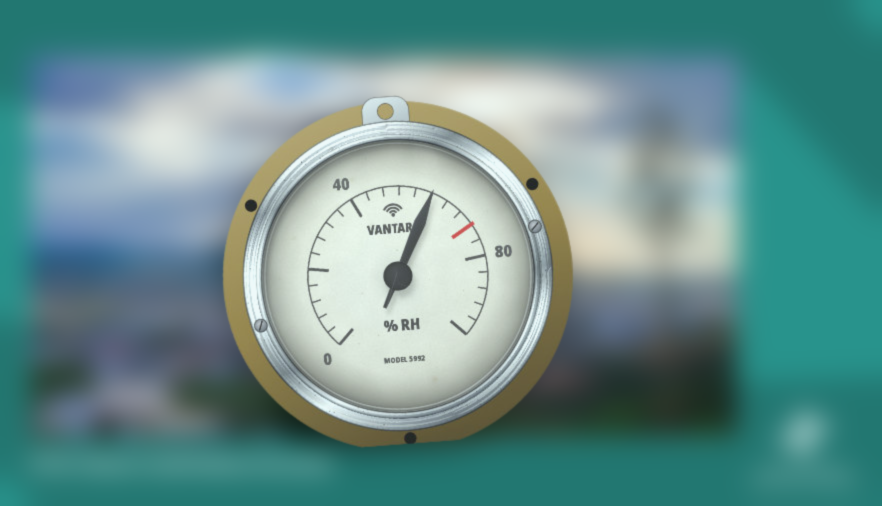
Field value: 60 %
